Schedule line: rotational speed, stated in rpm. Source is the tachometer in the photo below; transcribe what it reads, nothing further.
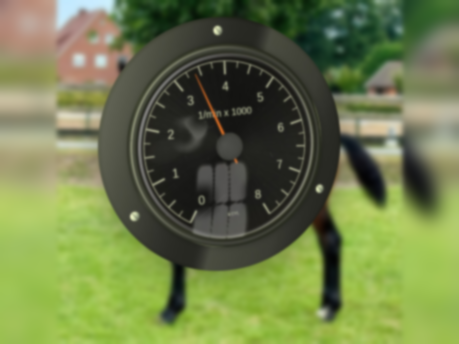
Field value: 3375 rpm
